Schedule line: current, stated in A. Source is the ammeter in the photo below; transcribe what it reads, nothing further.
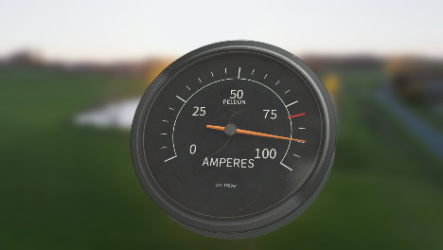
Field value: 90 A
